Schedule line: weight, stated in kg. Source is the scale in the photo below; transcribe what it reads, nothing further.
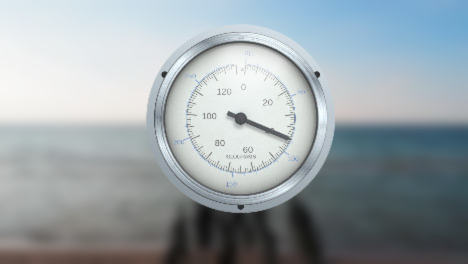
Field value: 40 kg
